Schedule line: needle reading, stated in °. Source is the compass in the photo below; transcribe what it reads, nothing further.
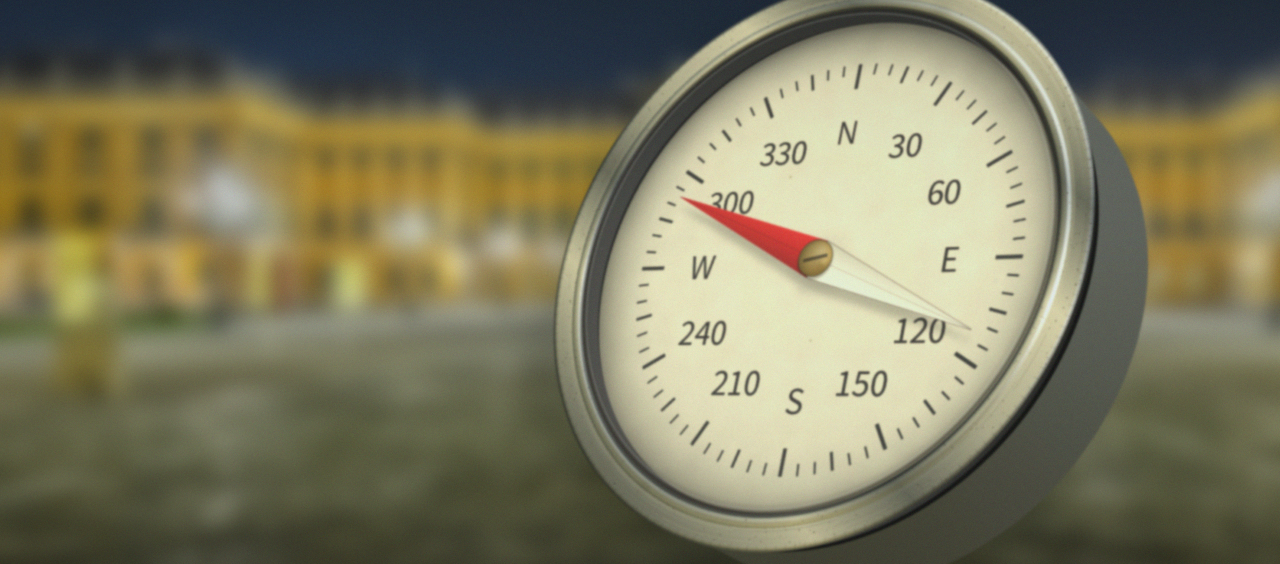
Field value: 292.5 °
